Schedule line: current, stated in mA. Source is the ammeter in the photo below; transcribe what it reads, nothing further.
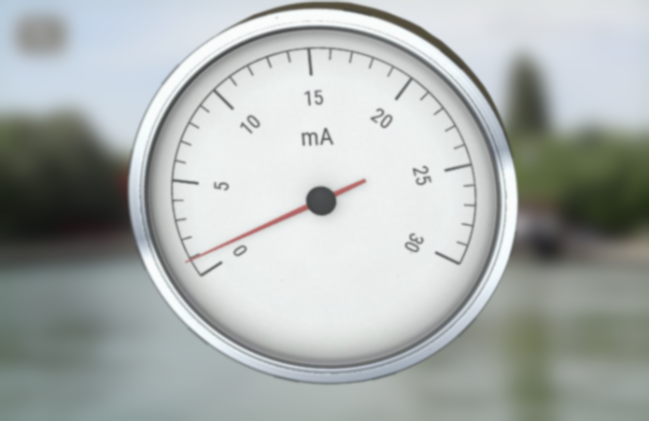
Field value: 1 mA
